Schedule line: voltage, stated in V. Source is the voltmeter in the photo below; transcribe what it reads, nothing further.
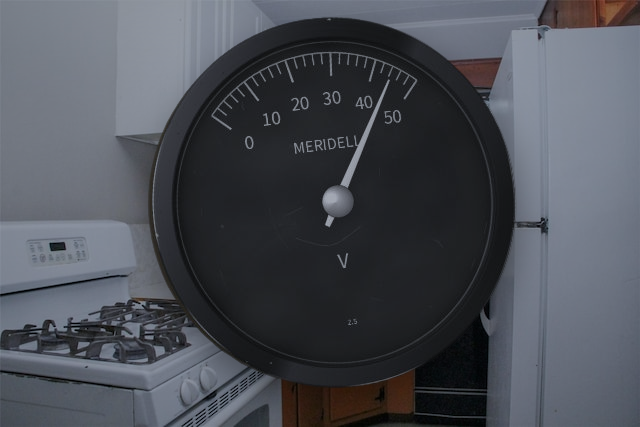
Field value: 44 V
